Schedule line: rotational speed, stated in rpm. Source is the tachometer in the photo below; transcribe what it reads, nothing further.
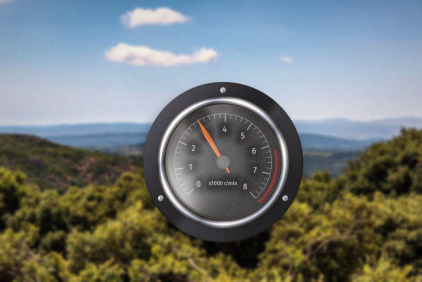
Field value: 3000 rpm
